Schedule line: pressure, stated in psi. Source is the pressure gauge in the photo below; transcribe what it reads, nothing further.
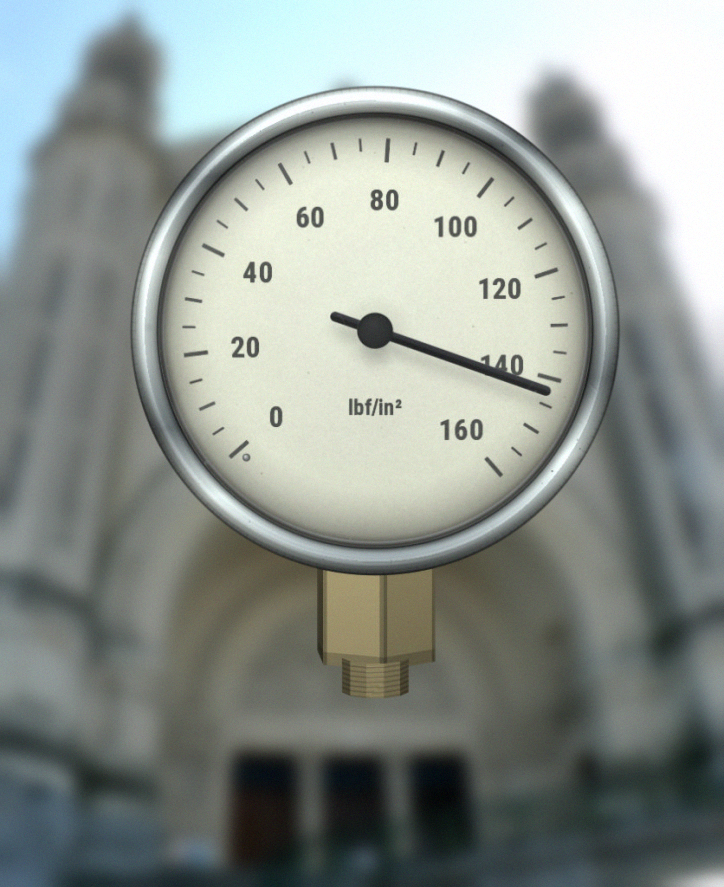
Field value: 142.5 psi
